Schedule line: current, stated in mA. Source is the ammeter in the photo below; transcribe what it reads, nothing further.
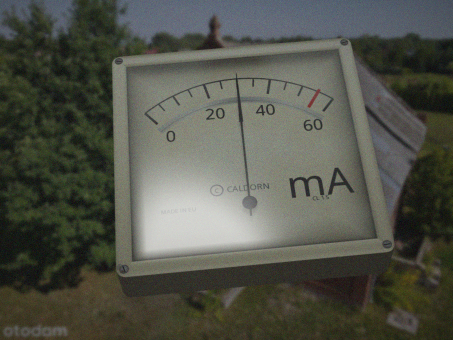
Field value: 30 mA
